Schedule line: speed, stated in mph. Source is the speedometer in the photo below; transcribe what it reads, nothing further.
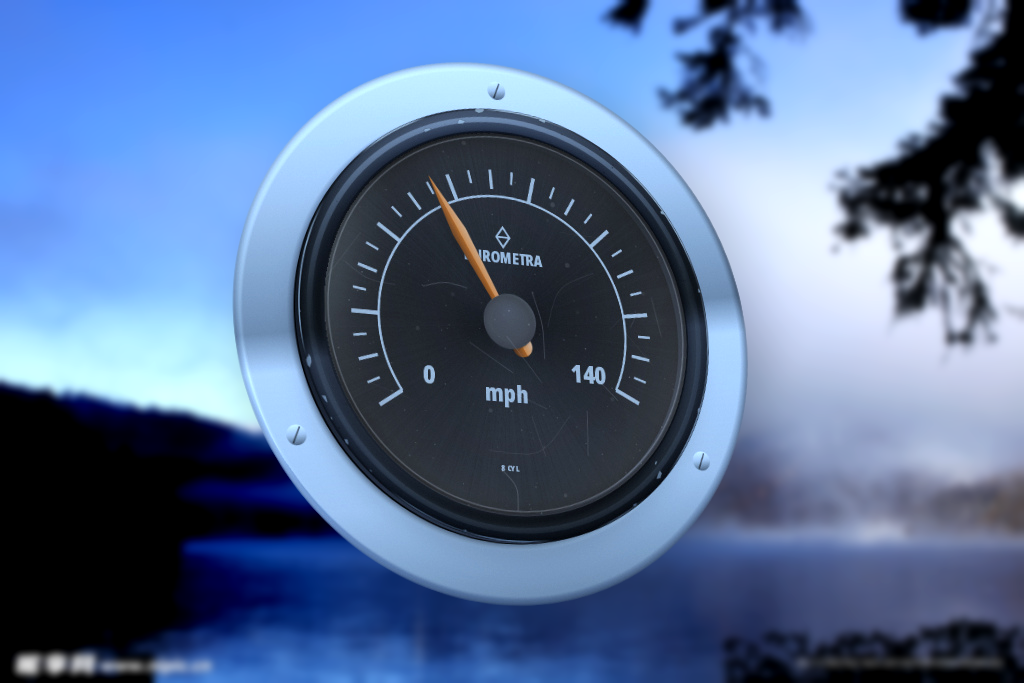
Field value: 55 mph
